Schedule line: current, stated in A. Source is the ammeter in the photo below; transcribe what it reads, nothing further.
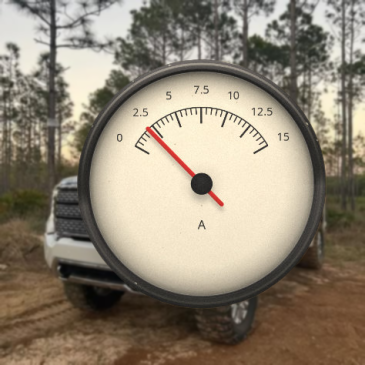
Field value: 2 A
